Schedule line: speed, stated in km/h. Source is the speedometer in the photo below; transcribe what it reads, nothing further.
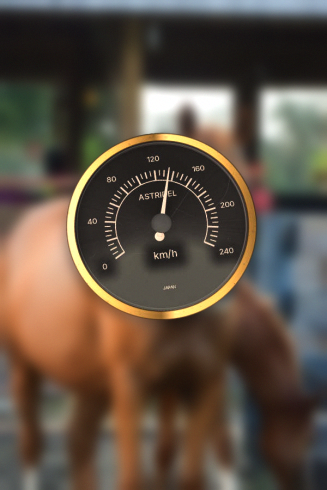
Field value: 135 km/h
